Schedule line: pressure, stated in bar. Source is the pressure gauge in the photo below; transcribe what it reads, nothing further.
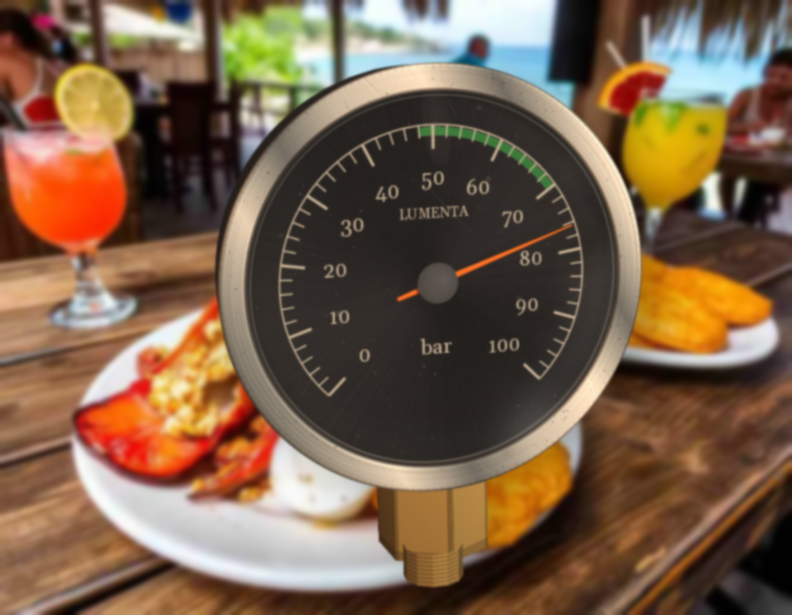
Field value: 76 bar
